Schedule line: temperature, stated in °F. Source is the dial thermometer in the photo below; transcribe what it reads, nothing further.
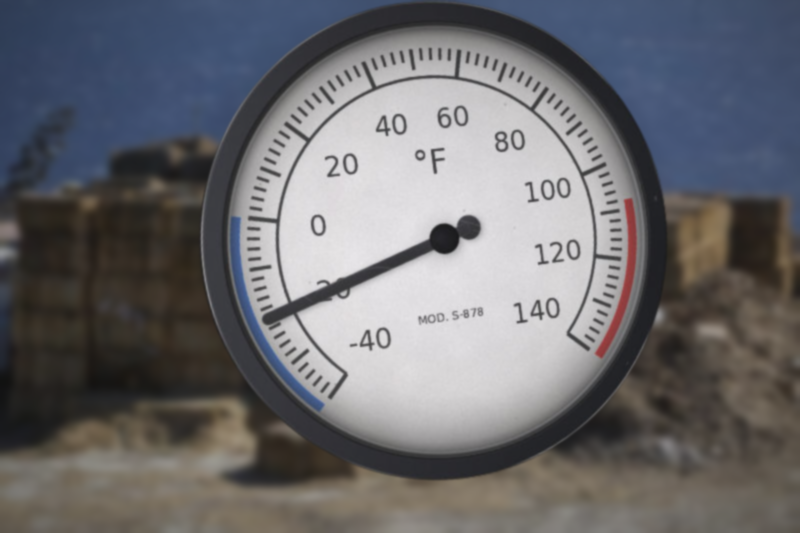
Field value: -20 °F
